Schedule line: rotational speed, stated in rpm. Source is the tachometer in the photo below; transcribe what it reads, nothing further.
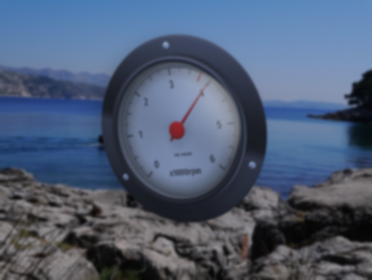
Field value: 4000 rpm
